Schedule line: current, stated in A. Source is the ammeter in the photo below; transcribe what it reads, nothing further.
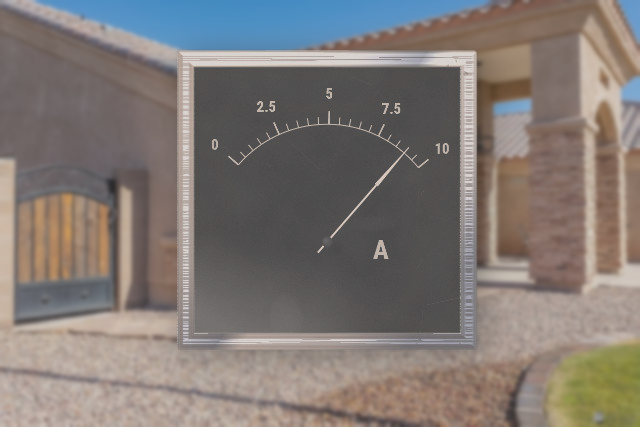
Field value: 9 A
